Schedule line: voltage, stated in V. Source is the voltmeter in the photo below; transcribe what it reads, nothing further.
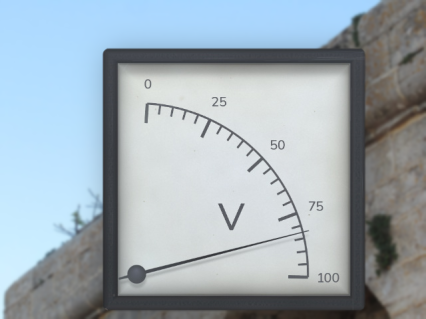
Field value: 82.5 V
